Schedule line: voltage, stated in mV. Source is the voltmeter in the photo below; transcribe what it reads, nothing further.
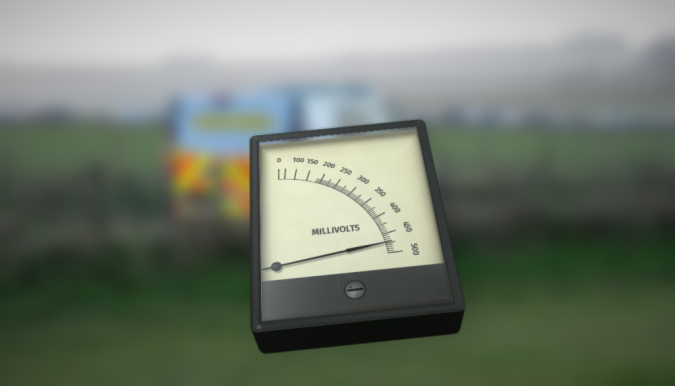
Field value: 475 mV
